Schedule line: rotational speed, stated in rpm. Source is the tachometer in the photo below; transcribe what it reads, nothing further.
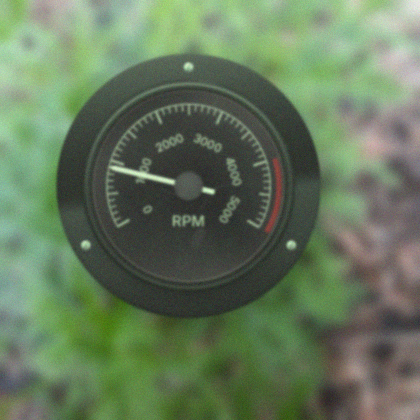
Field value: 900 rpm
